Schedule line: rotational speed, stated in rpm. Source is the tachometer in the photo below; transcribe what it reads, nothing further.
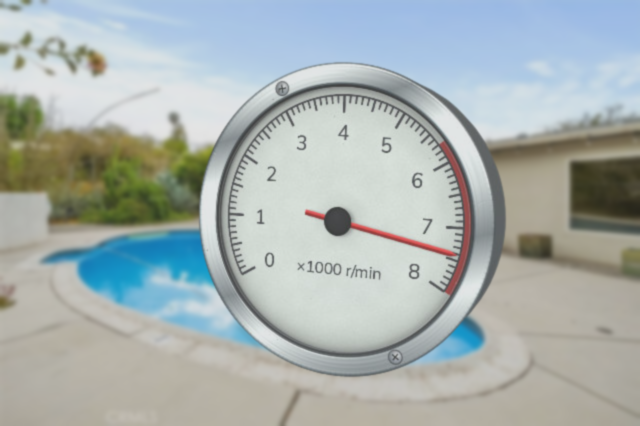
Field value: 7400 rpm
